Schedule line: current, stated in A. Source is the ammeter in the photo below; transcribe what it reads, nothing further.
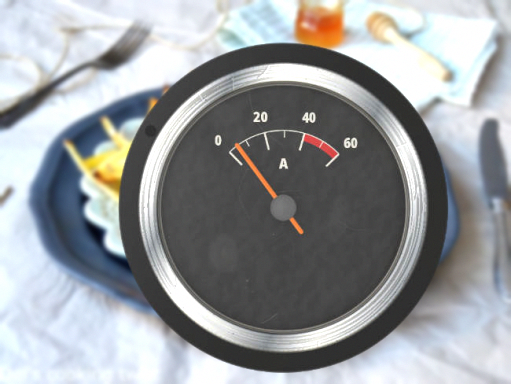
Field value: 5 A
